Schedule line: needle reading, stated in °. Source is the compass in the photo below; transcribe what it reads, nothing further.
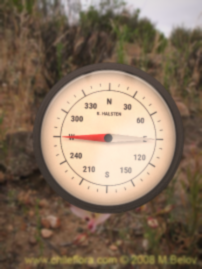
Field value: 270 °
